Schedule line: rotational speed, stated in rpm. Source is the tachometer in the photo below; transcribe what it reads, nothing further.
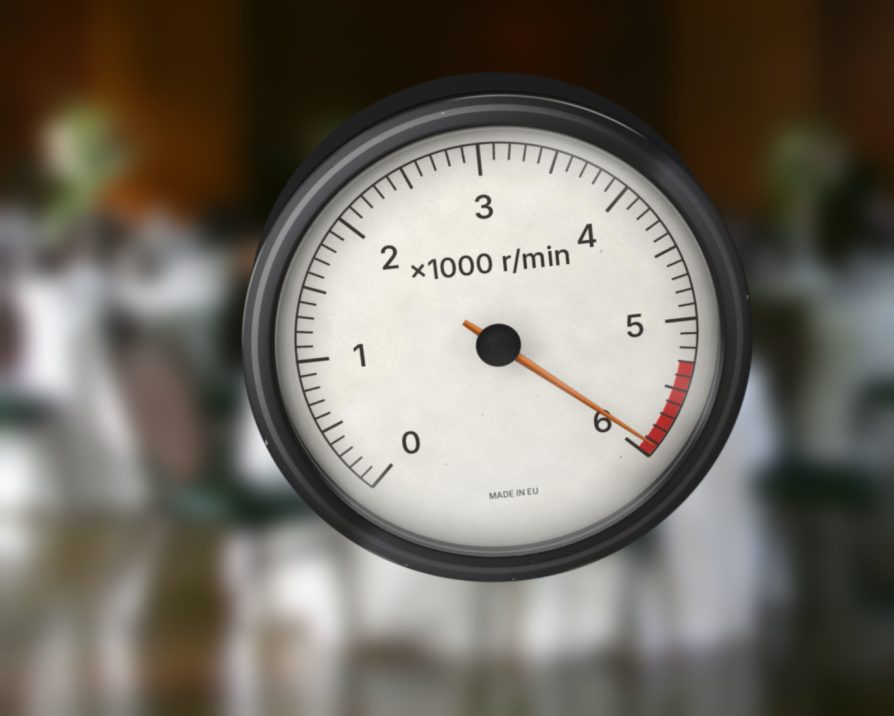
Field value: 5900 rpm
